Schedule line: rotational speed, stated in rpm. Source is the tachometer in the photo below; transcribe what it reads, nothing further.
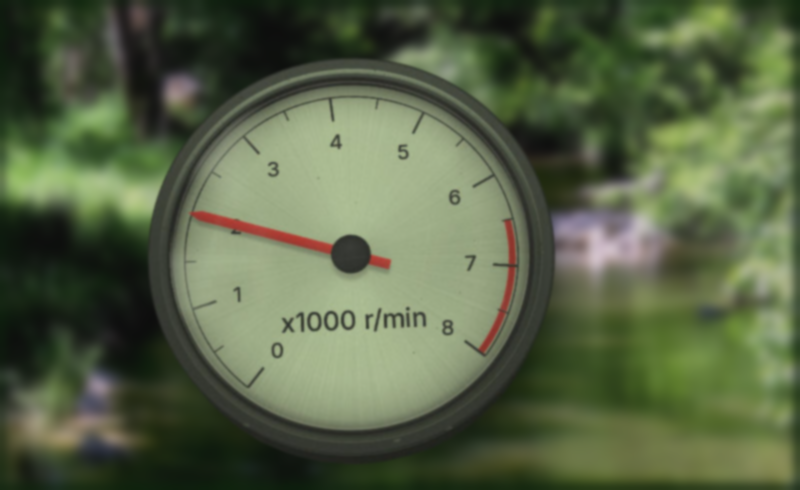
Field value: 2000 rpm
